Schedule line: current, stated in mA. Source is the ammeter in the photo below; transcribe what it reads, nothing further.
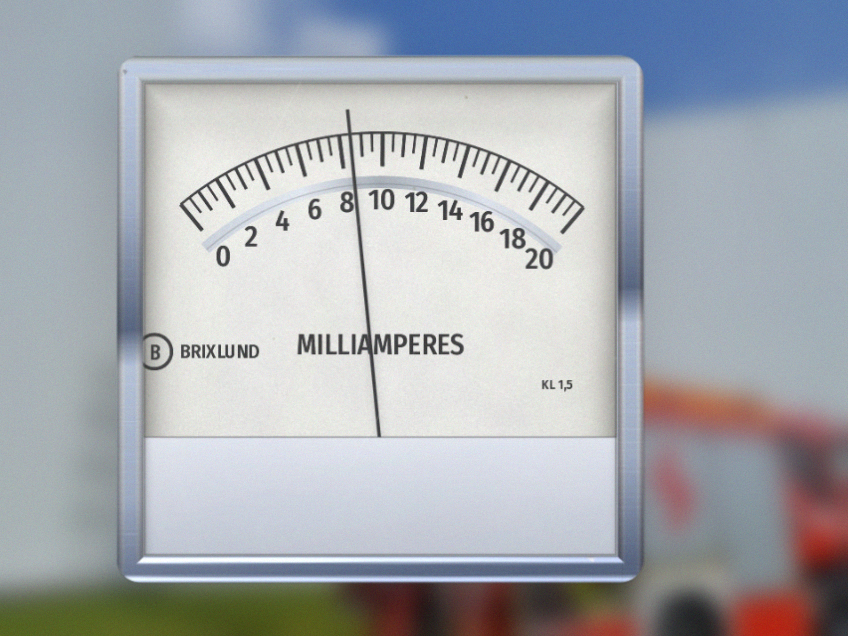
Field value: 8.5 mA
